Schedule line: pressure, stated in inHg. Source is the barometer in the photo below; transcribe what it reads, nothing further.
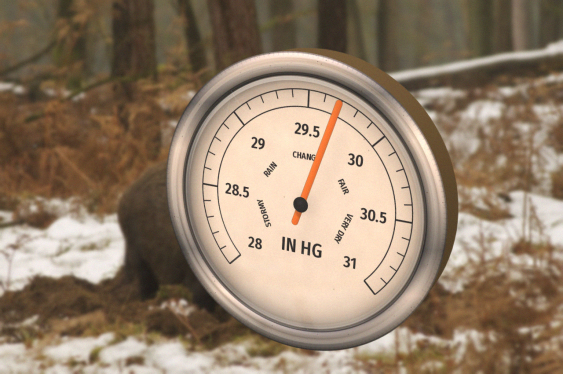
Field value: 29.7 inHg
